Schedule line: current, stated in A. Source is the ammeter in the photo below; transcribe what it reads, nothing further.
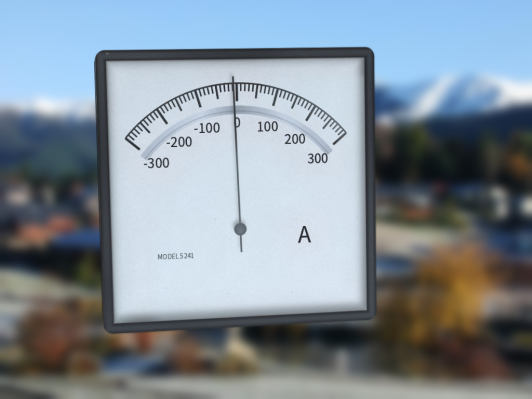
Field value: -10 A
